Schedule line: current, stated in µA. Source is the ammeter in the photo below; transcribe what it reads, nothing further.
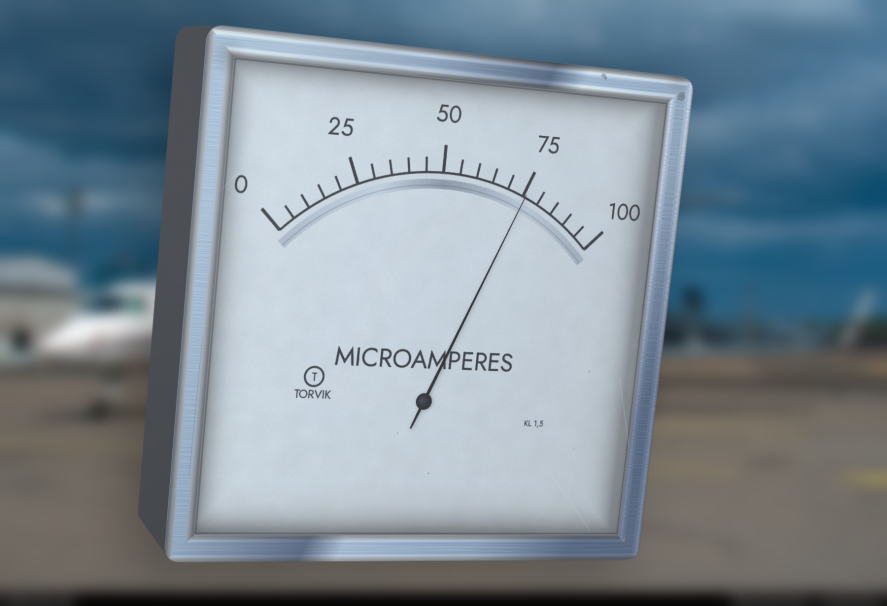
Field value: 75 µA
